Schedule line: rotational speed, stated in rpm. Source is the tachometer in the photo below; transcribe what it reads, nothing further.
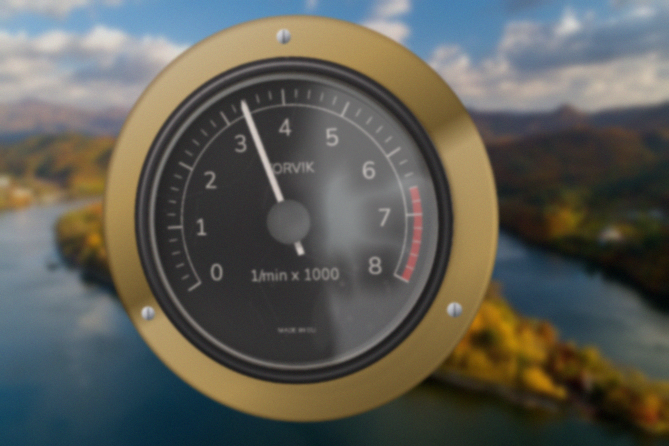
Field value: 3400 rpm
